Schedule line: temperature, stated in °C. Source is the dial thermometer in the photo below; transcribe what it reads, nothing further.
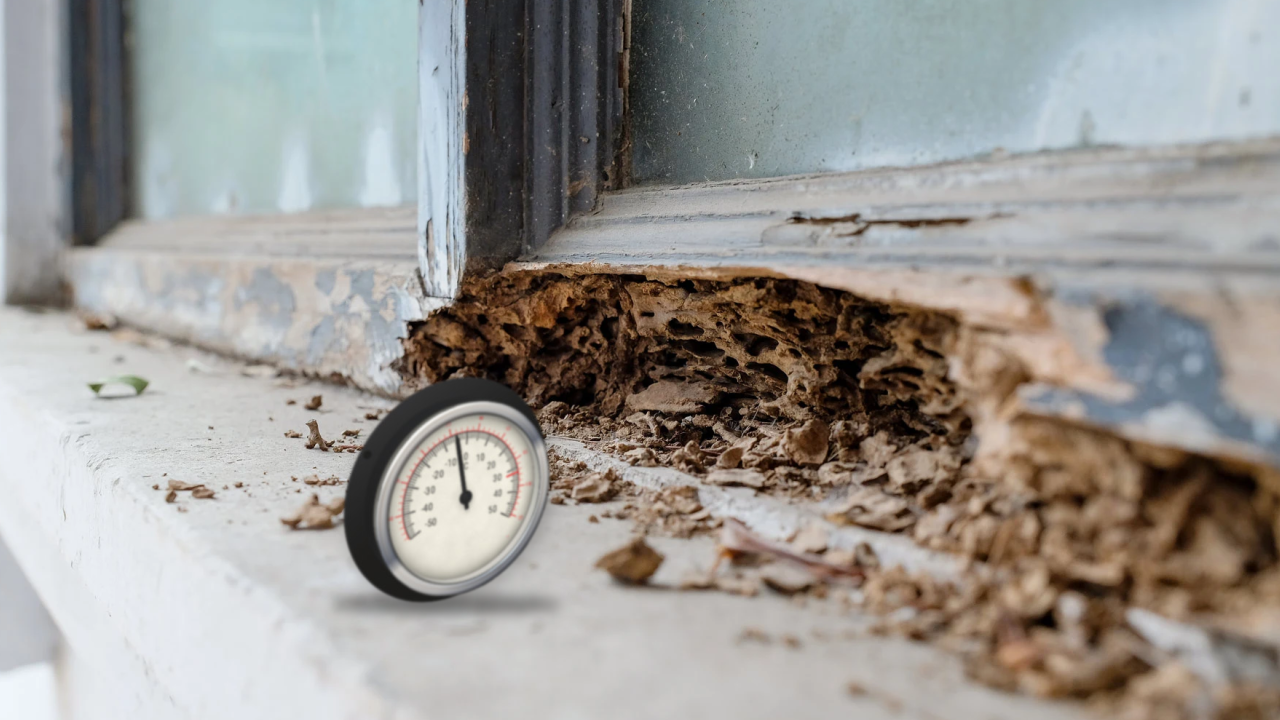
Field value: -5 °C
